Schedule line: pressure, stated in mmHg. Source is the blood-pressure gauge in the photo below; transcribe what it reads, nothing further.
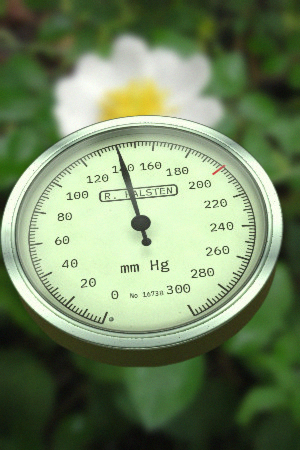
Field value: 140 mmHg
